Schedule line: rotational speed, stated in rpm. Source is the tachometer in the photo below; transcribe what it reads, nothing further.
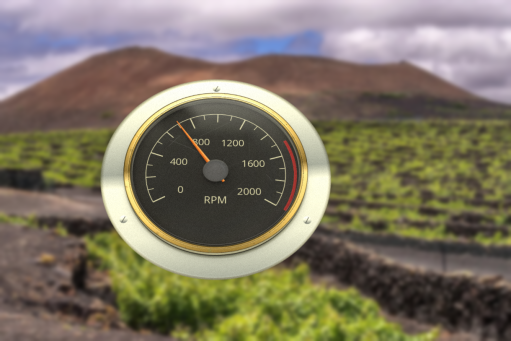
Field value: 700 rpm
